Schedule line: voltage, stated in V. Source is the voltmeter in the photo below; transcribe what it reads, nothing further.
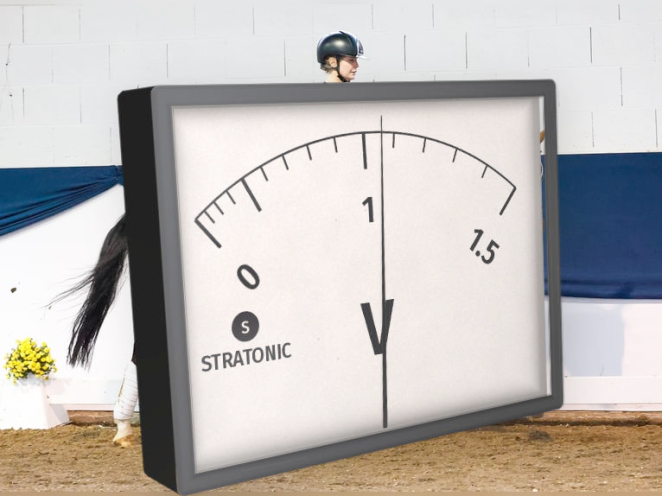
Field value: 1.05 V
